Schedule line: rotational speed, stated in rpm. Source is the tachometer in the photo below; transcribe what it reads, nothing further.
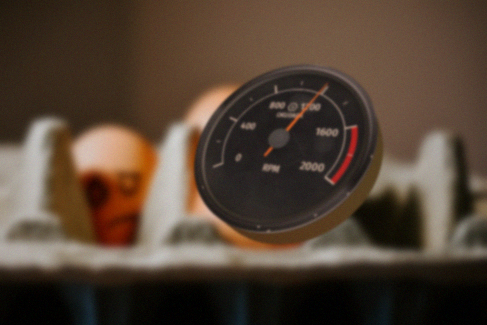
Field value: 1200 rpm
